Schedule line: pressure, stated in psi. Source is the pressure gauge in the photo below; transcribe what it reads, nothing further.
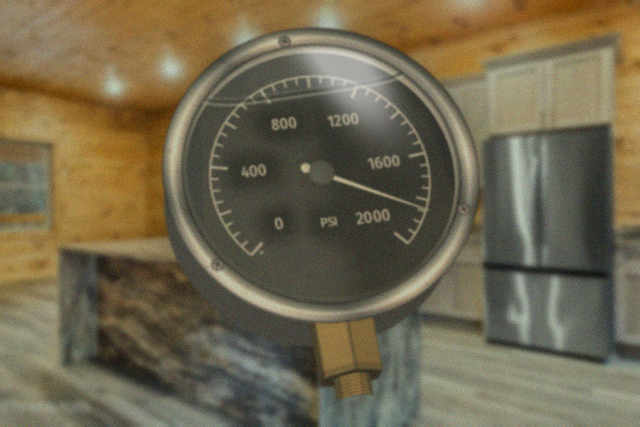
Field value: 1850 psi
